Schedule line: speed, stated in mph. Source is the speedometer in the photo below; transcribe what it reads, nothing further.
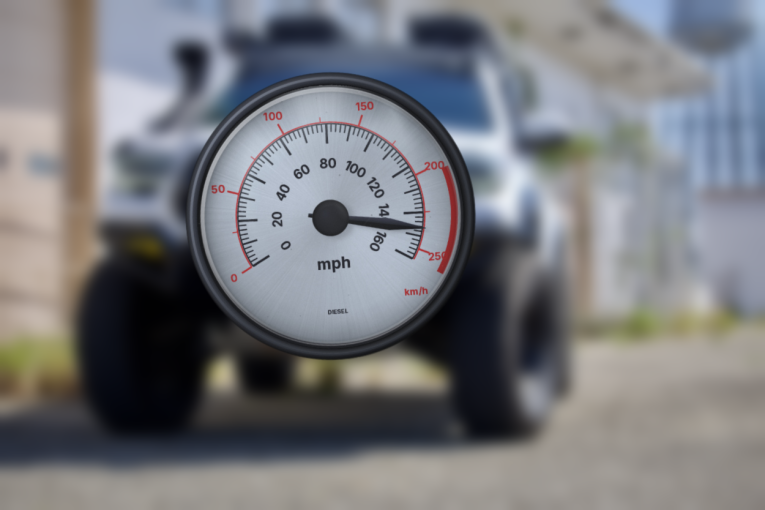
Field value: 146 mph
